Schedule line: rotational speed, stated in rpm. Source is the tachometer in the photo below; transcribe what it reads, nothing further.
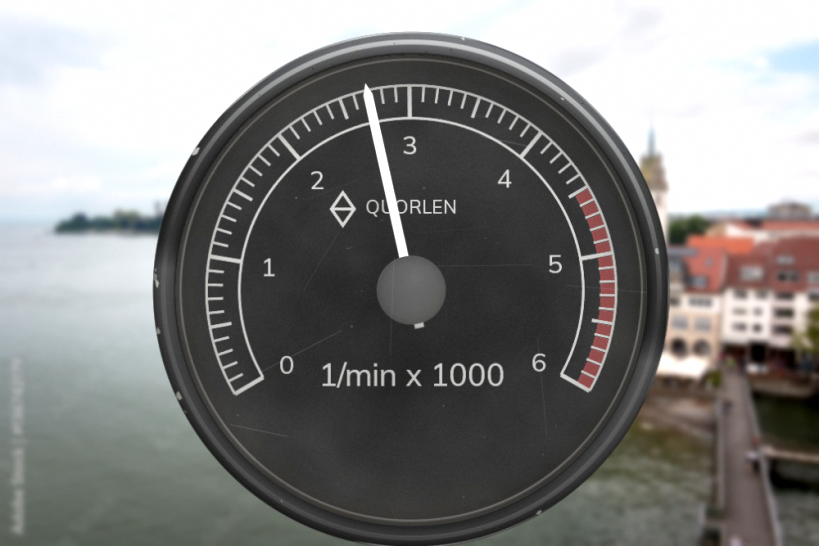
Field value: 2700 rpm
